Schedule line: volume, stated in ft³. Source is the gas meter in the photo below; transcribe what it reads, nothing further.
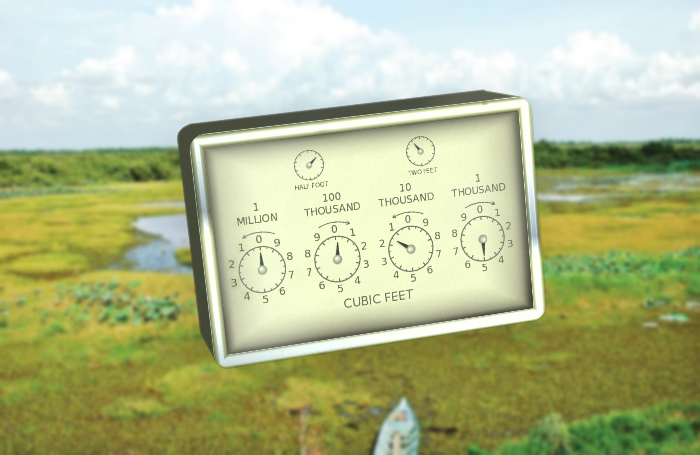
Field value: 1500 ft³
